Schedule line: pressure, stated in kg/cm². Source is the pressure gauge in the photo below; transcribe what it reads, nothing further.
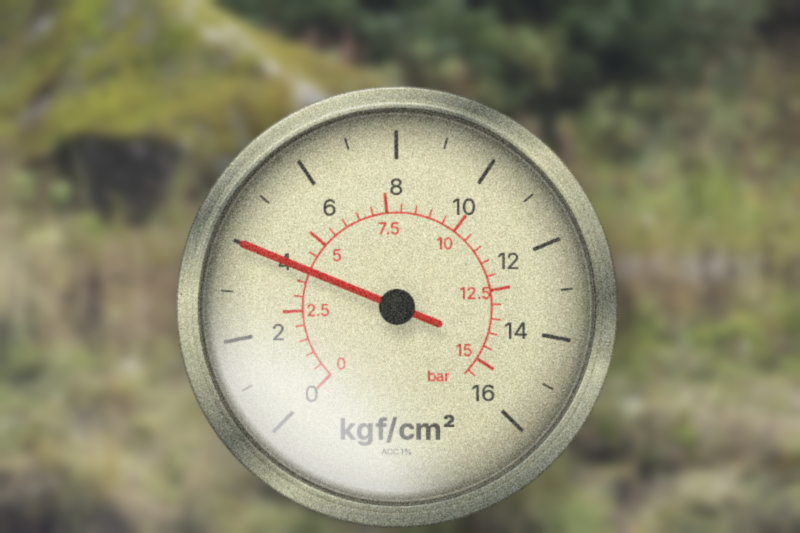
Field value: 4 kg/cm²
